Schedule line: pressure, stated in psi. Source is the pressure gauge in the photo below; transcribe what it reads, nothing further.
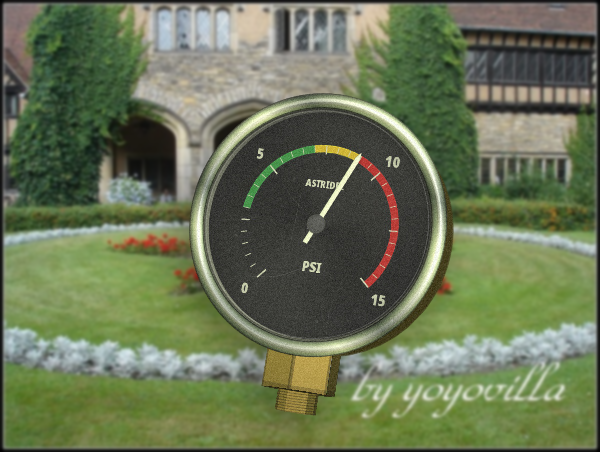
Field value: 9 psi
